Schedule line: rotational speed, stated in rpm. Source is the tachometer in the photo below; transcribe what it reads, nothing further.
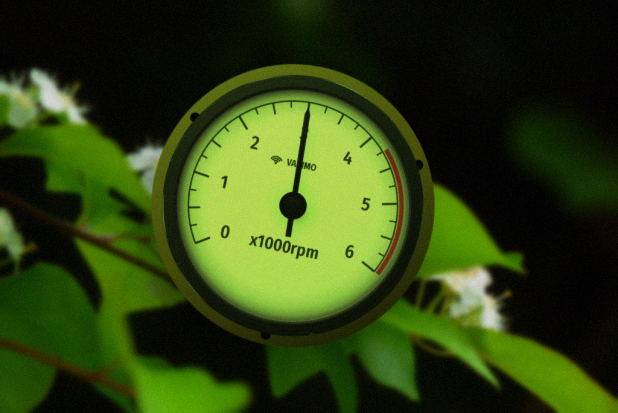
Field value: 3000 rpm
